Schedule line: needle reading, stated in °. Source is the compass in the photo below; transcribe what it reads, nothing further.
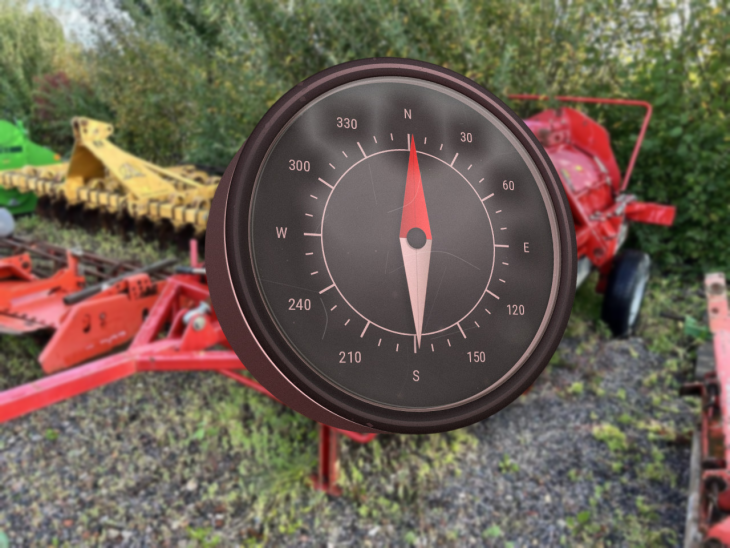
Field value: 0 °
